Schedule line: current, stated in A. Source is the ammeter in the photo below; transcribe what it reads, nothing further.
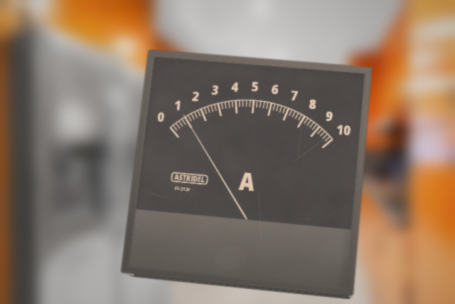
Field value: 1 A
